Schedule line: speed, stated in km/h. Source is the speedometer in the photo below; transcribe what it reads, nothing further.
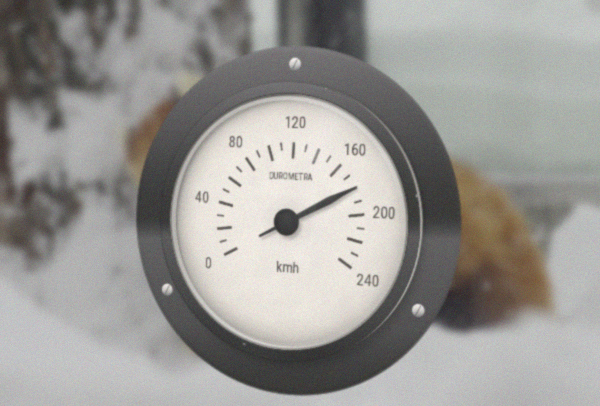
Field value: 180 km/h
